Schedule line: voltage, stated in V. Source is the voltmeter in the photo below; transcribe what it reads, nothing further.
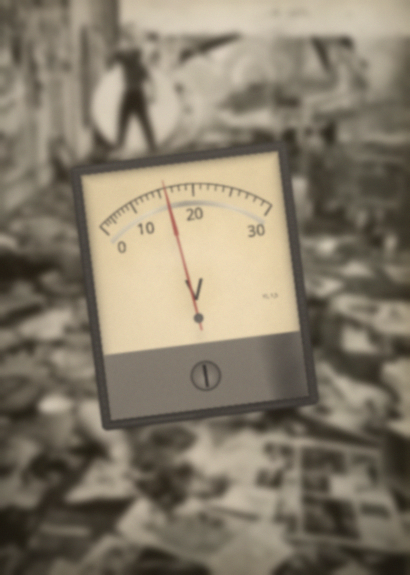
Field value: 16 V
